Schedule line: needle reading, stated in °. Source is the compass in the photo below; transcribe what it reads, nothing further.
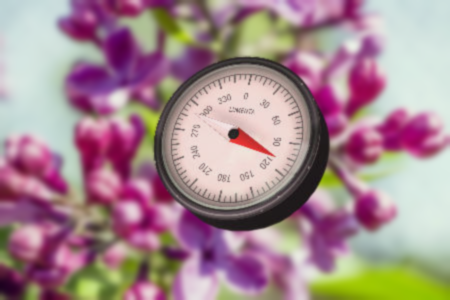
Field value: 110 °
